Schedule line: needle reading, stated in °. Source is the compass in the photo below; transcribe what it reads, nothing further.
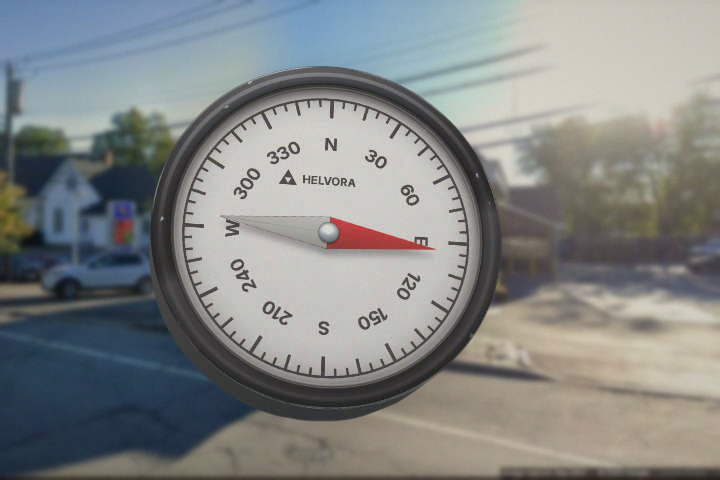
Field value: 95 °
